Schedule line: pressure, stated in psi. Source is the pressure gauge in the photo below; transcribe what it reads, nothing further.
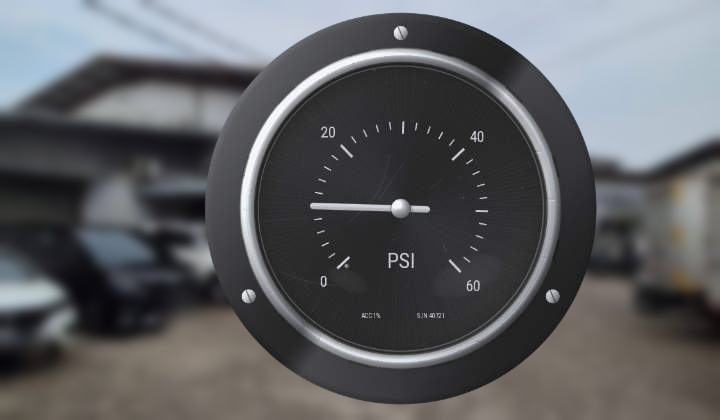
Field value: 10 psi
